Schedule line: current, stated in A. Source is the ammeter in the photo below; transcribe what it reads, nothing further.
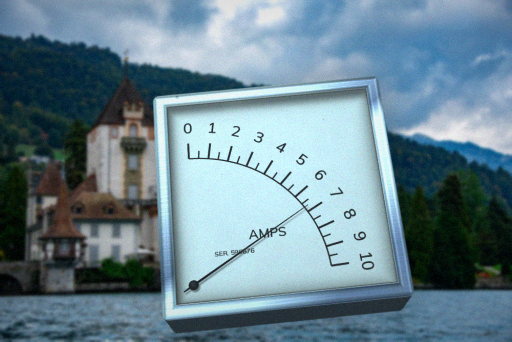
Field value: 6.75 A
